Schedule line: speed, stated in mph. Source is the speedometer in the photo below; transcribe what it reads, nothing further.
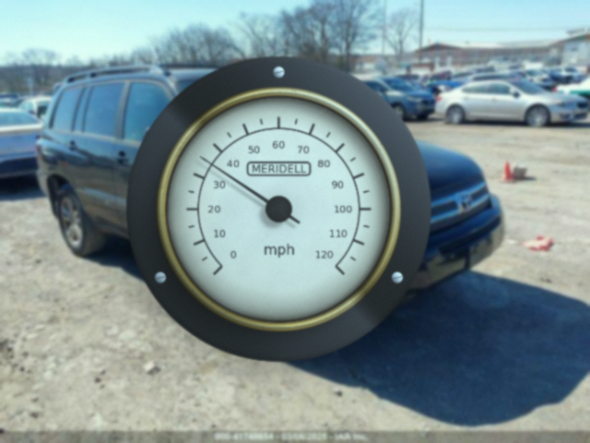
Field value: 35 mph
